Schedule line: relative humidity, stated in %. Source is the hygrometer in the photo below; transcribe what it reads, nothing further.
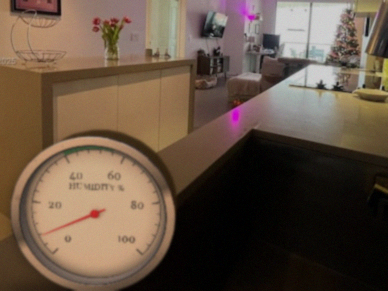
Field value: 8 %
